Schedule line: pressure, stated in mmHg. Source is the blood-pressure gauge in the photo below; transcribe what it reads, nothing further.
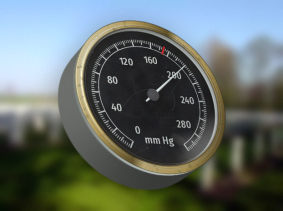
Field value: 200 mmHg
